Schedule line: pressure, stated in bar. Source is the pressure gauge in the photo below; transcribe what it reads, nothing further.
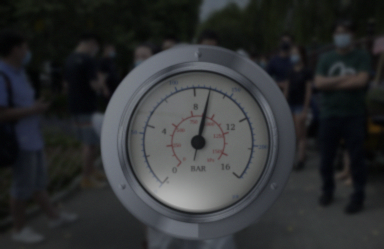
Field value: 9 bar
